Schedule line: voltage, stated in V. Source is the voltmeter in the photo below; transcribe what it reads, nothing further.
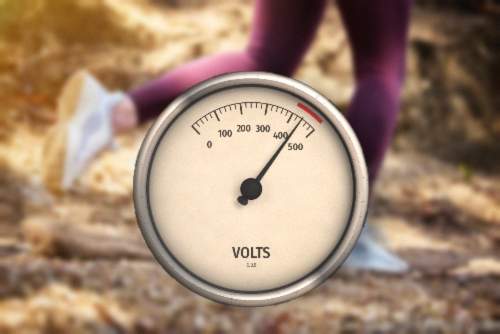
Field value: 440 V
